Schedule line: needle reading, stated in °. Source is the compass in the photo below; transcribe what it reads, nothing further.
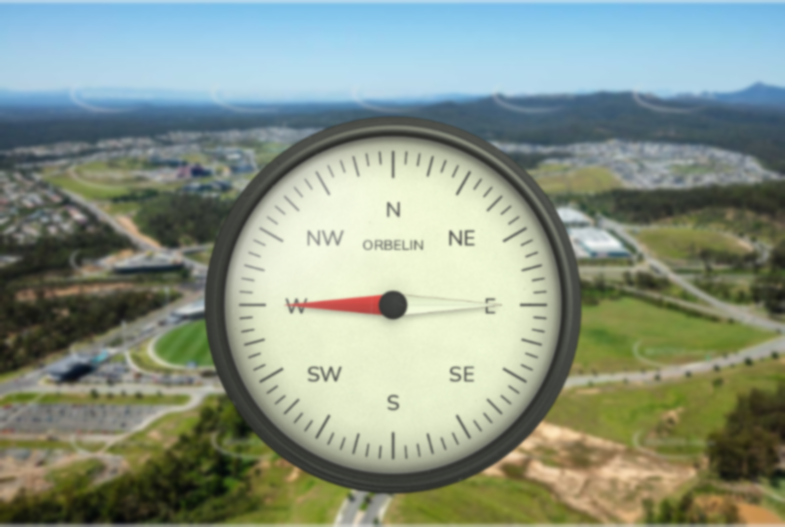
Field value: 270 °
